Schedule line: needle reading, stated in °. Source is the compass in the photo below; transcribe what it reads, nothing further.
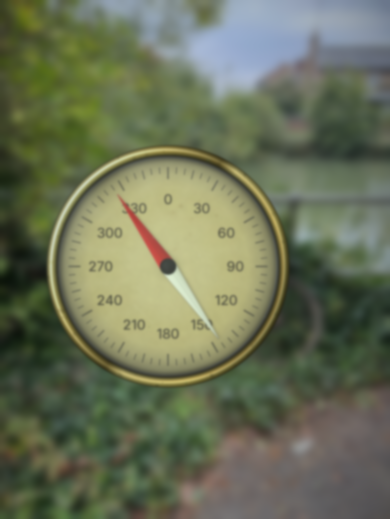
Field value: 325 °
